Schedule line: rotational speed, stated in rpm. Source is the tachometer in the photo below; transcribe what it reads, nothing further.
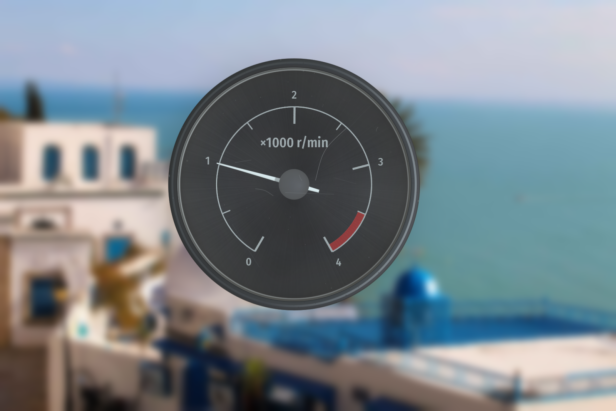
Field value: 1000 rpm
